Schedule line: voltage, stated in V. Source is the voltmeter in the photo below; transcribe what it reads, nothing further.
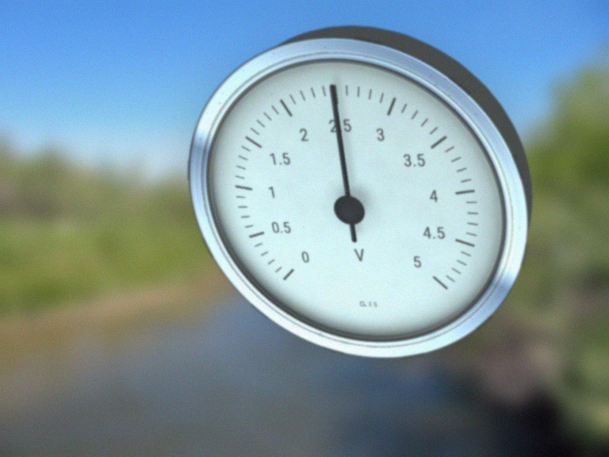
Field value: 2.5 V
